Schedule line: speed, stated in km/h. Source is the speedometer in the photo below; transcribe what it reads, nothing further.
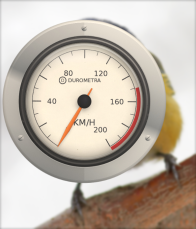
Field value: 0 km/h
